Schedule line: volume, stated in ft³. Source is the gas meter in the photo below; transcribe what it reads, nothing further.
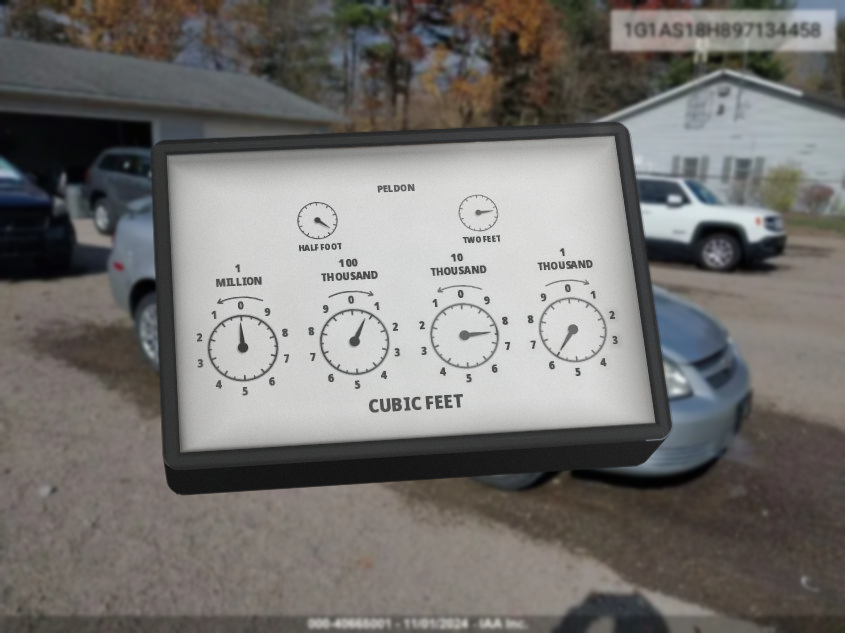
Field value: 7600 ft³
